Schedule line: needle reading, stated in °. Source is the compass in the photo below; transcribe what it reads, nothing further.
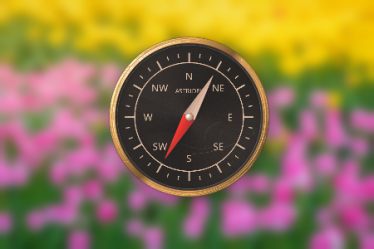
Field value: 210 °
